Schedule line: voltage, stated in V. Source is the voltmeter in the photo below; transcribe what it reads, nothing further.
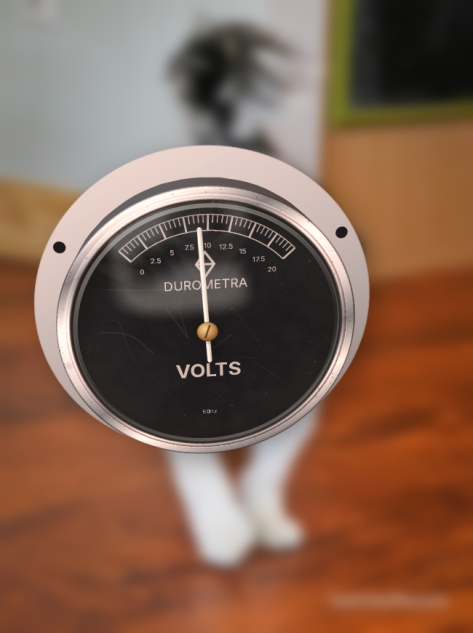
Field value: 9 V
